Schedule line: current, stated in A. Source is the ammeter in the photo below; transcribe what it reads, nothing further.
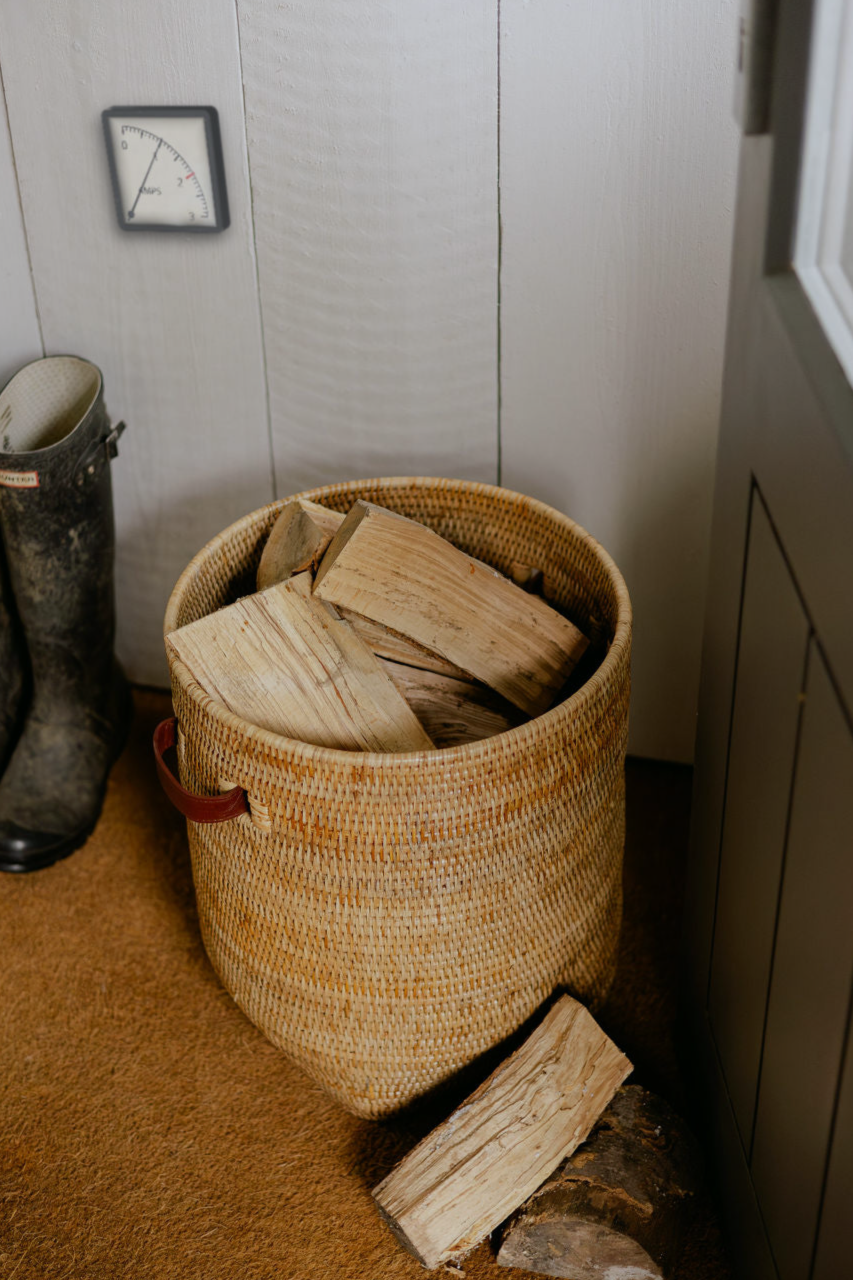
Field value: 1 A
